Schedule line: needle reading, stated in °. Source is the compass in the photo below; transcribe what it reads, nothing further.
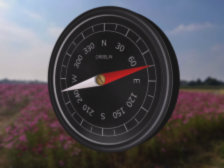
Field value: 75 °
